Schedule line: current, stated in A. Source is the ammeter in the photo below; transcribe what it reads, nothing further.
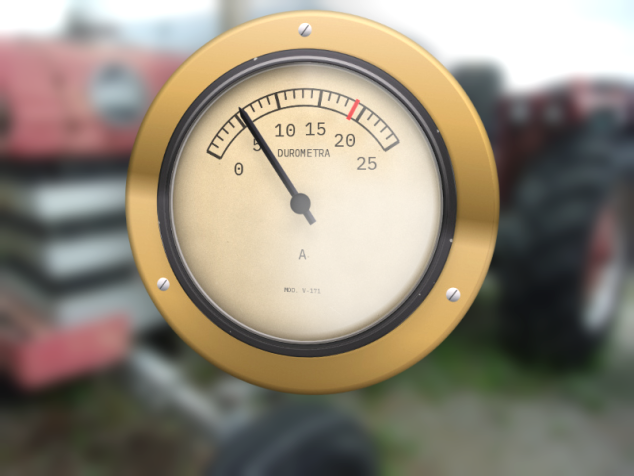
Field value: 6 A
